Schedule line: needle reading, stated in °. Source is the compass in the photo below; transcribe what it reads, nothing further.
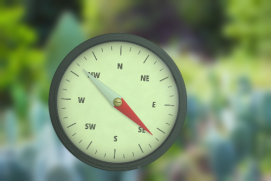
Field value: 130 °
